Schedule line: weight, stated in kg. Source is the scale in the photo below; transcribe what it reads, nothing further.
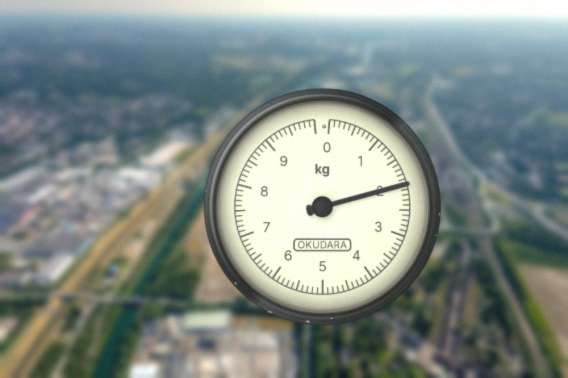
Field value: 2 kg
